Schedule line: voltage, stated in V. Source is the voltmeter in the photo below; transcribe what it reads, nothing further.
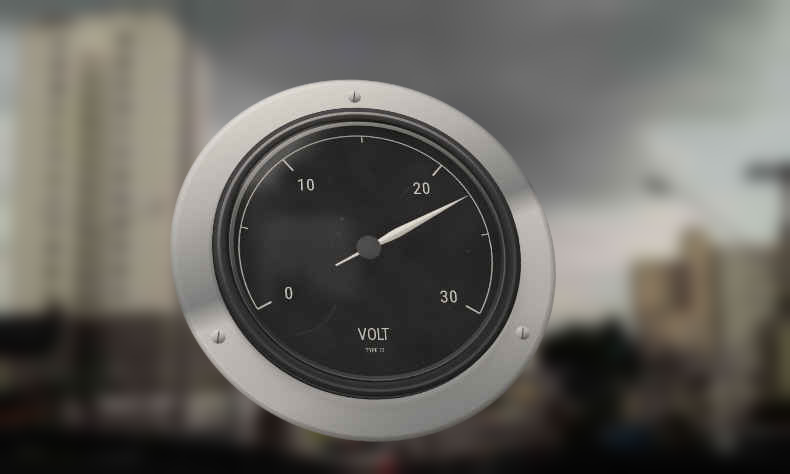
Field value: 22.5 V
